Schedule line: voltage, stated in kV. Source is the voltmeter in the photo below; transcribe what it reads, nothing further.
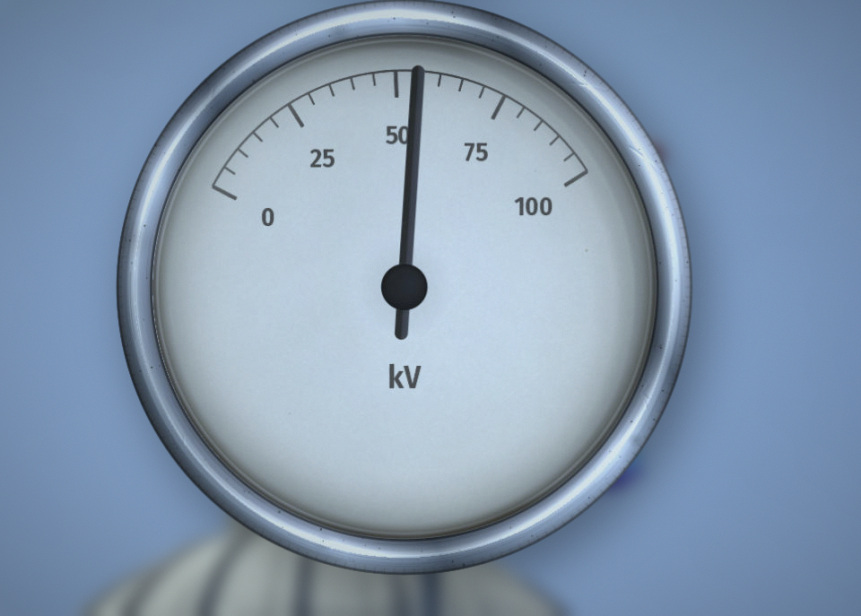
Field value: 55 kV
